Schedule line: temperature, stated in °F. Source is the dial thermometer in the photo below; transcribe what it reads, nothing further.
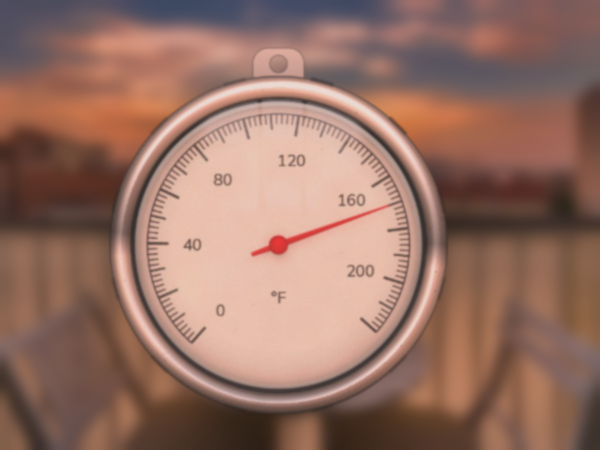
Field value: 170 °F
